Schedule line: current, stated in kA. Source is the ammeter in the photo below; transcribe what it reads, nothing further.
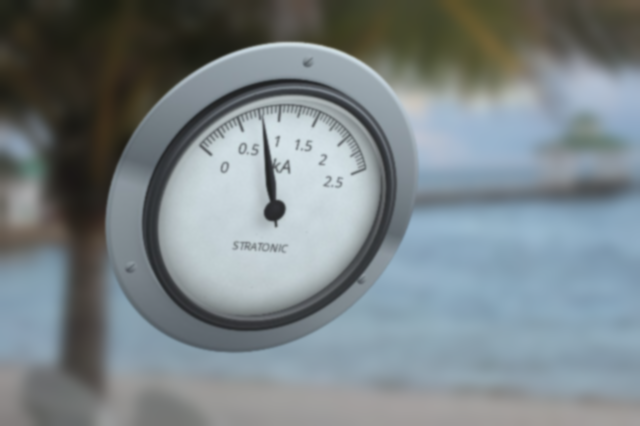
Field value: 0.75 kA
